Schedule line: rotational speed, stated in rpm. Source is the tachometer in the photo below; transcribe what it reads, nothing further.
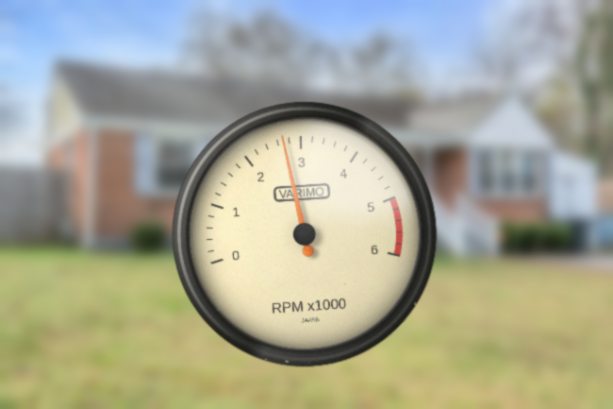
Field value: 2700 rpm
